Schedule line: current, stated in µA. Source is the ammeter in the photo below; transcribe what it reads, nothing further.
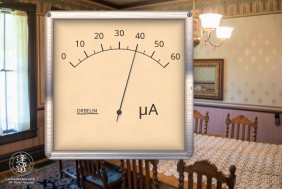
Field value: 40 µA
